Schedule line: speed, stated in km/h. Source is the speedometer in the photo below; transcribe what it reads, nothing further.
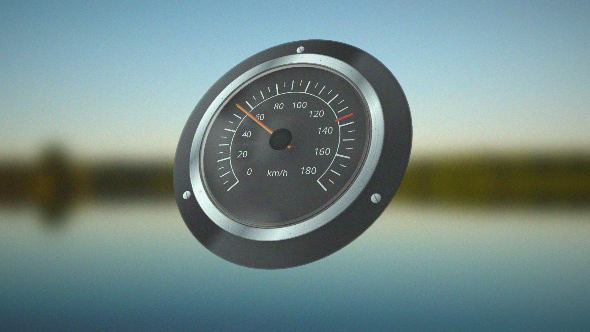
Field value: 55 km/h
